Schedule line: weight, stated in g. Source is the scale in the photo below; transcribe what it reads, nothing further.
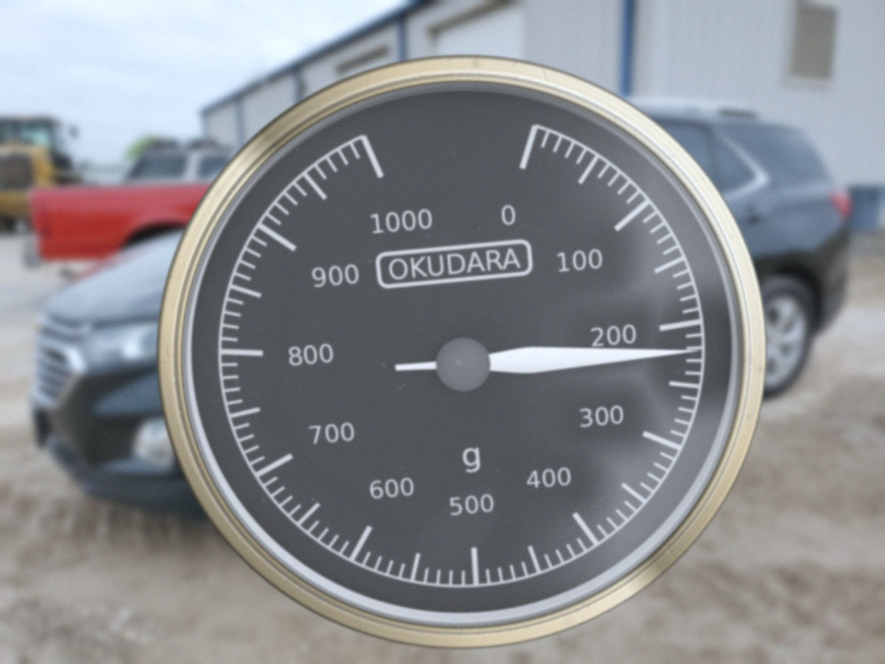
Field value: 220 g
